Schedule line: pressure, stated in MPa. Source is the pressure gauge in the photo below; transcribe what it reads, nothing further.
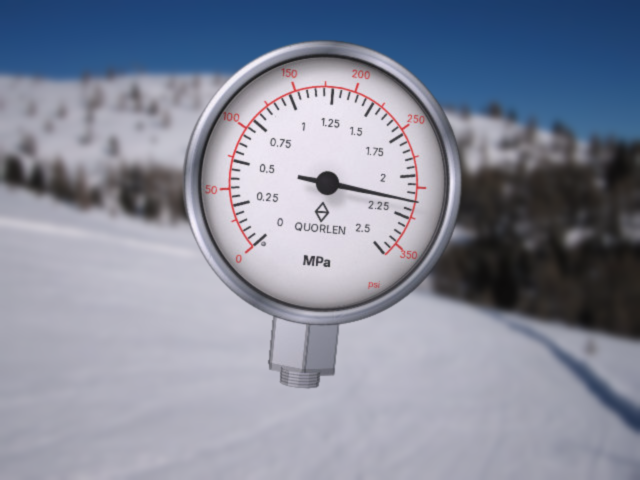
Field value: 2.15 MPa
